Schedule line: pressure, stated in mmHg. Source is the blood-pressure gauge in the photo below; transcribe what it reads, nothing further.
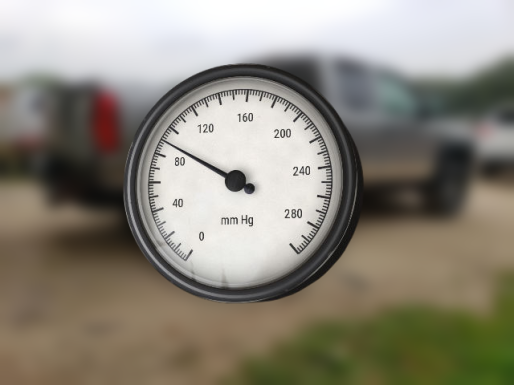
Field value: 90 mmHg
